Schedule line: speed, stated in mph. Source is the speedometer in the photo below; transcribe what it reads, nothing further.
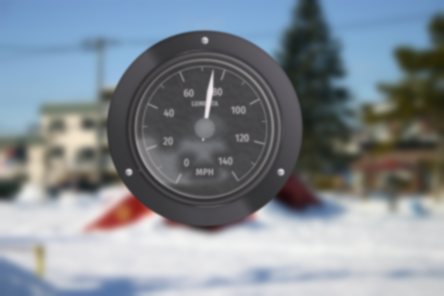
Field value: 75 mph
